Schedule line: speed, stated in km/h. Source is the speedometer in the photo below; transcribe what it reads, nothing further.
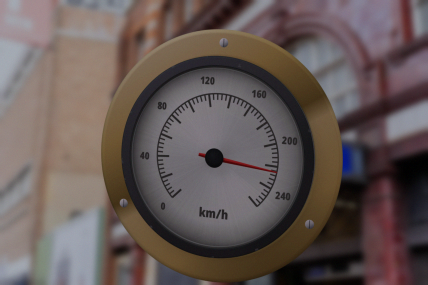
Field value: 224 km/h
